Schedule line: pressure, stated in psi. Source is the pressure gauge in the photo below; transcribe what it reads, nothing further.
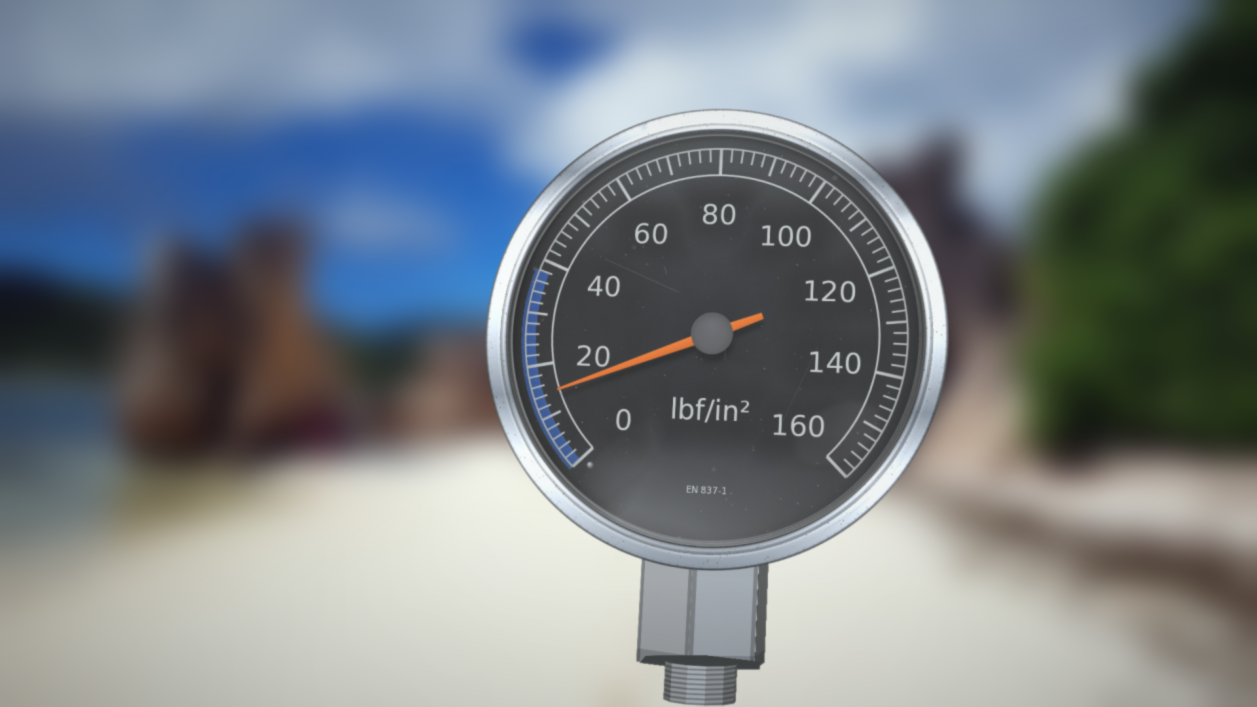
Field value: 14 psi
